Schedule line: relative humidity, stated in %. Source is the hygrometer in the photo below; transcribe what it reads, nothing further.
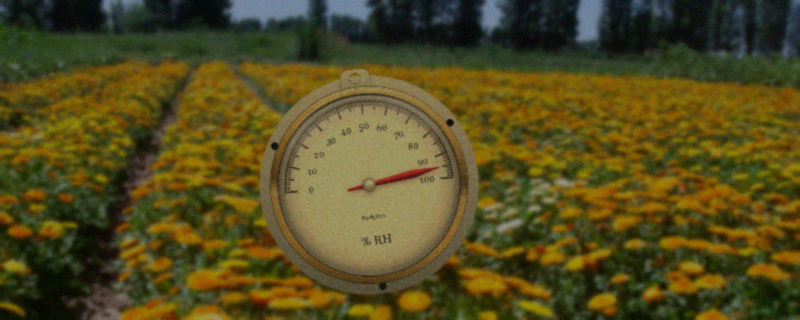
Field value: 95 %
